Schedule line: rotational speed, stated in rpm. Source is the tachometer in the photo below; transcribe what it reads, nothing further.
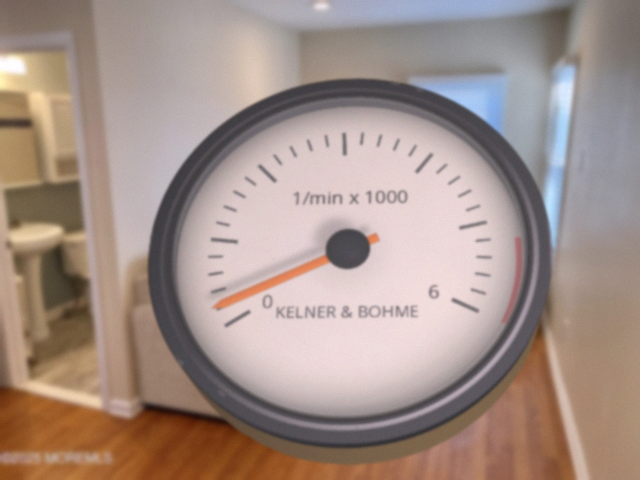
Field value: 200 rpm
